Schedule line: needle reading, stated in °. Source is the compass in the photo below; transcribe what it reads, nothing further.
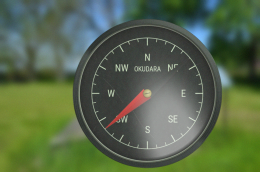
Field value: 230 °
